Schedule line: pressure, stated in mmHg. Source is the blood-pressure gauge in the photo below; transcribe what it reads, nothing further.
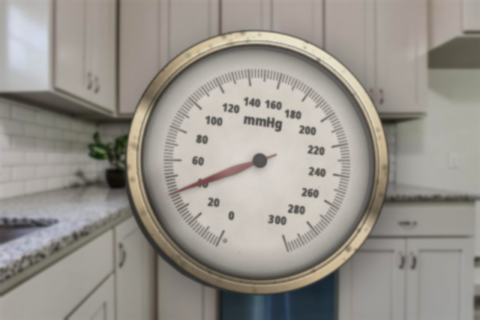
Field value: 40 mmHg
